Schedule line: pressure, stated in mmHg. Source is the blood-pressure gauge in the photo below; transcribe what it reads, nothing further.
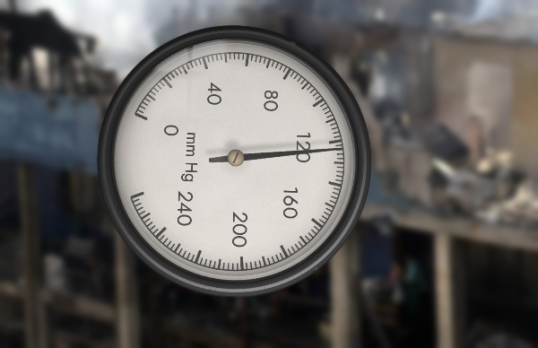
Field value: 124 mmHg
